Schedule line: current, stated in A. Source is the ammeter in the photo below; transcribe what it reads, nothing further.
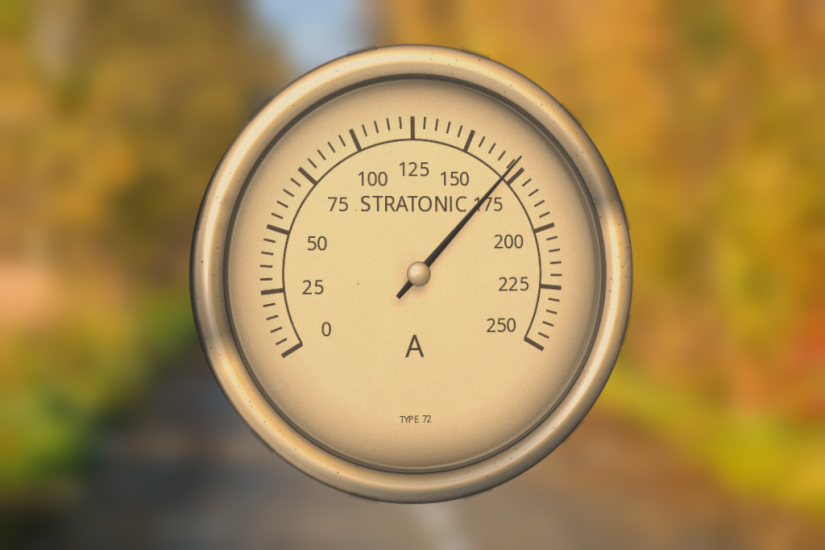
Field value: 170 A
